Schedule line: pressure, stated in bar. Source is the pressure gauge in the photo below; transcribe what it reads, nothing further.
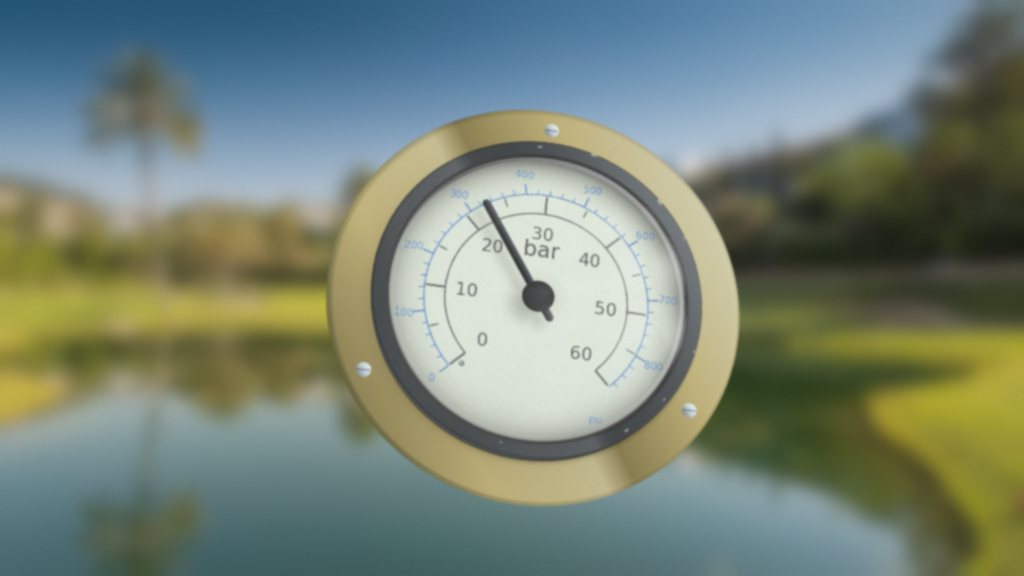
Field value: 22.5 bar
